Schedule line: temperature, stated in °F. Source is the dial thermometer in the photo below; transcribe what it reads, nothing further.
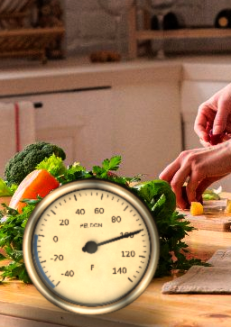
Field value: 100 °F
